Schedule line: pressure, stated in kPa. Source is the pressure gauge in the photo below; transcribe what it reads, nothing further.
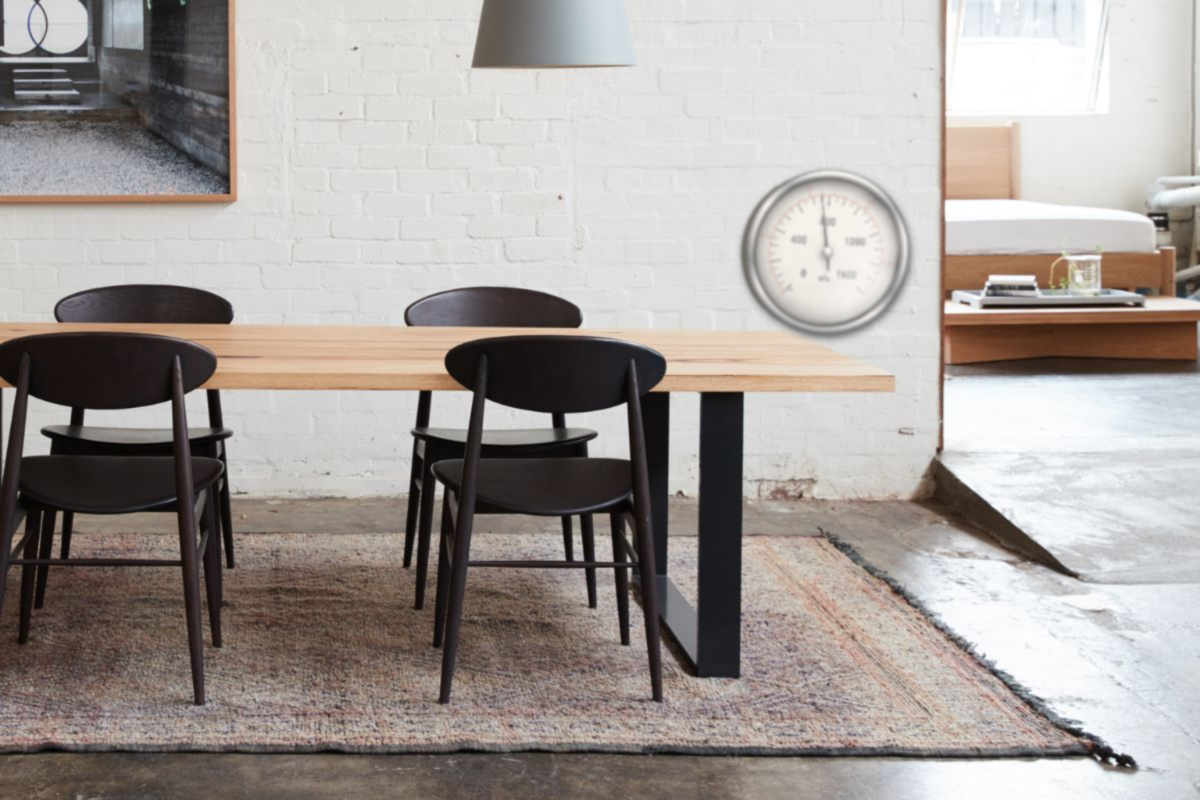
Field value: 750 kPa
